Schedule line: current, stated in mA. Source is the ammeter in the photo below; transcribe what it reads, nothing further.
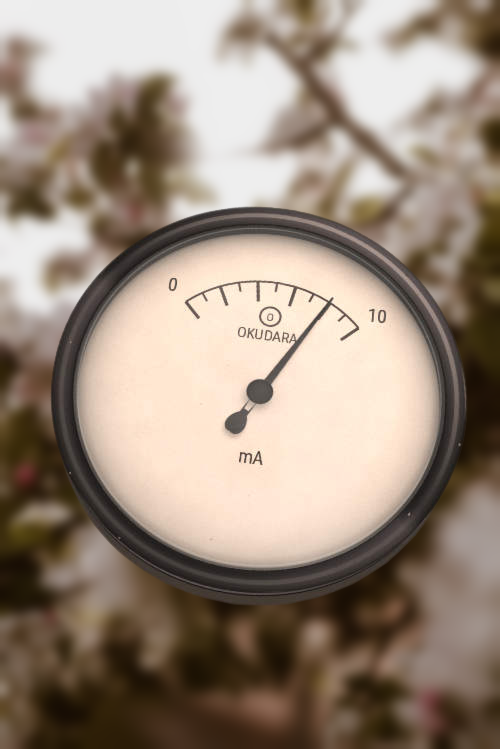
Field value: 8 mA
